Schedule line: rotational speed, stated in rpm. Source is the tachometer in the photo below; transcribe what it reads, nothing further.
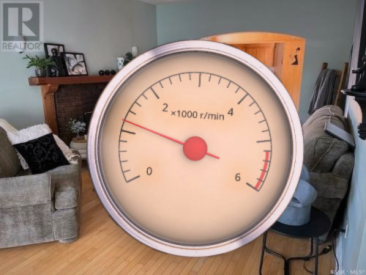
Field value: 1200 rpm
